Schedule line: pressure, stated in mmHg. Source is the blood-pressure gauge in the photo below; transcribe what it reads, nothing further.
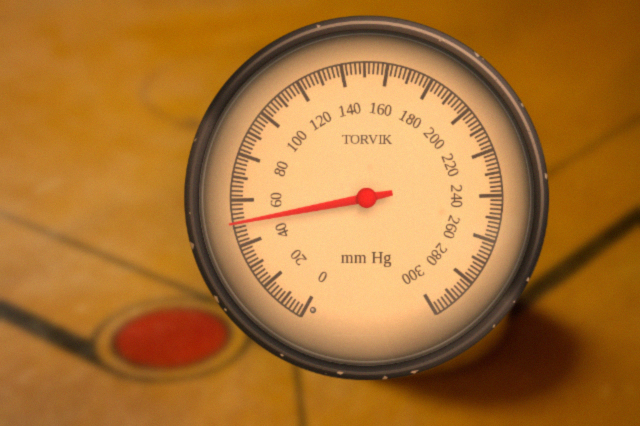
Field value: 50 mmHg
